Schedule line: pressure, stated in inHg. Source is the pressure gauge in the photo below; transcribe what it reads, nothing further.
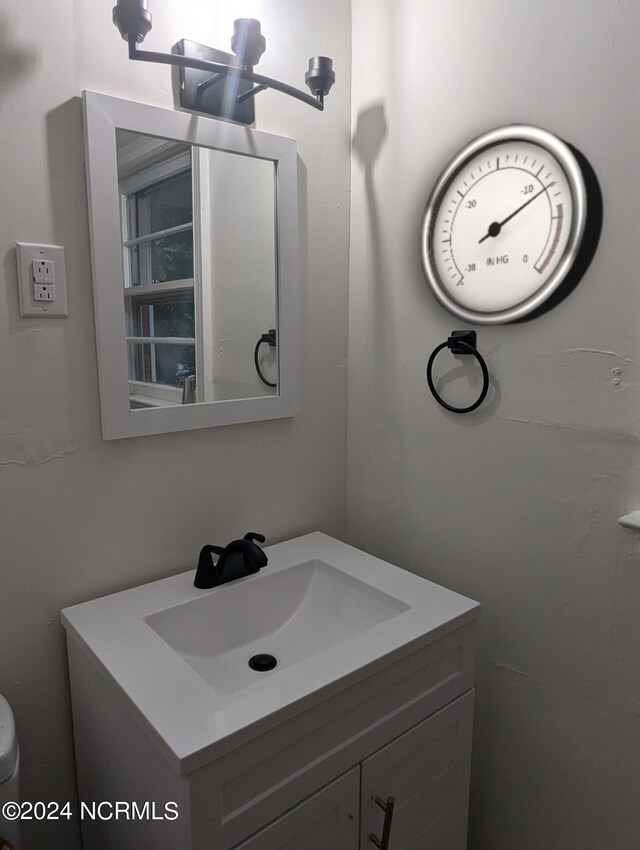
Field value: -8 inHg
